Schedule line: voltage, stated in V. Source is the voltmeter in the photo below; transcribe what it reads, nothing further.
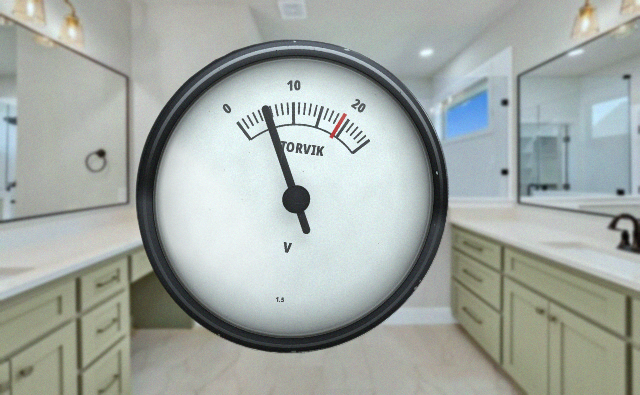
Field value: 5 V
